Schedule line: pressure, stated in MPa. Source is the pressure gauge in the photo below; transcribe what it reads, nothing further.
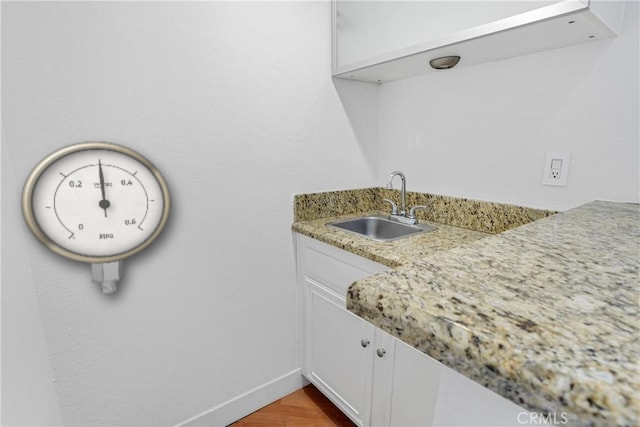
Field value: 0.3 MPa
